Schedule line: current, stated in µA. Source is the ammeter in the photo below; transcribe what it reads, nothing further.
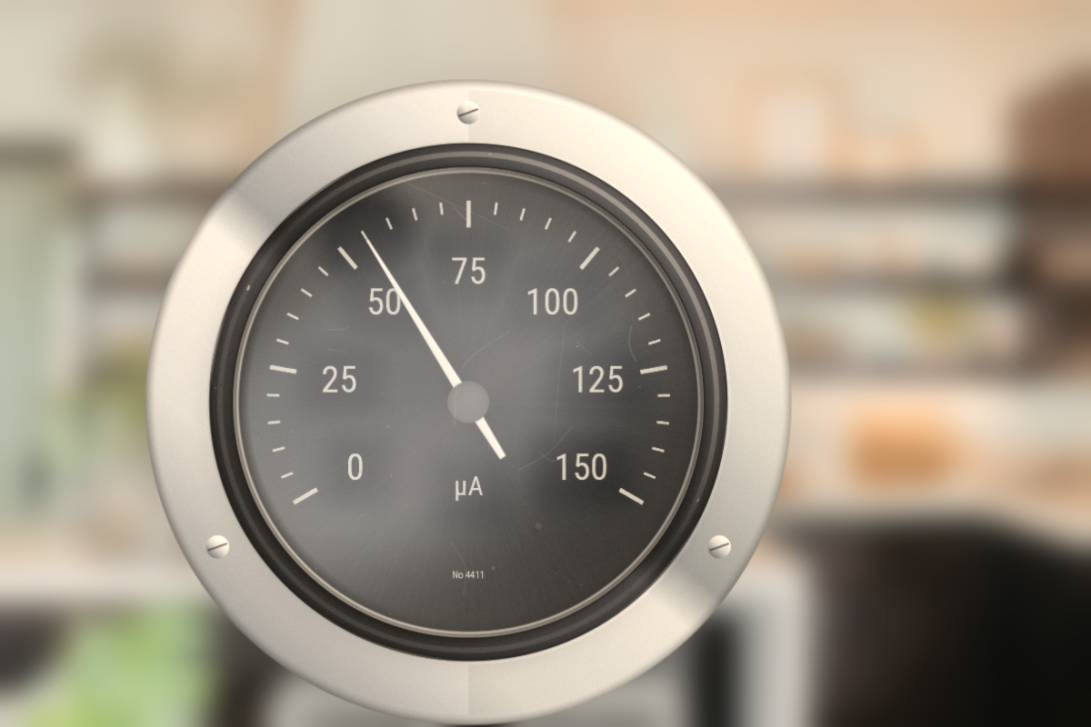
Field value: 55 µA
